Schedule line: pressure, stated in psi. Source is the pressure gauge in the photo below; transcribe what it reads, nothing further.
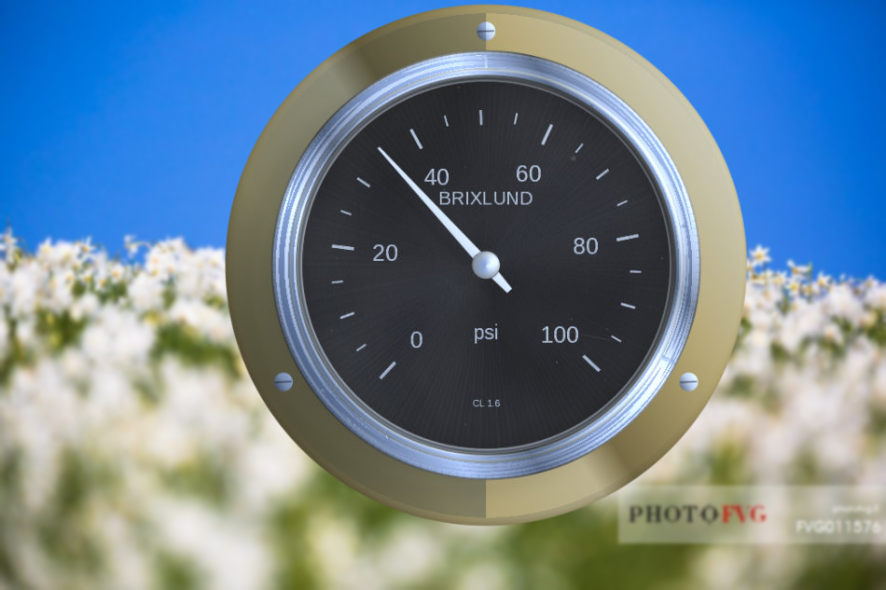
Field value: 35 psi
